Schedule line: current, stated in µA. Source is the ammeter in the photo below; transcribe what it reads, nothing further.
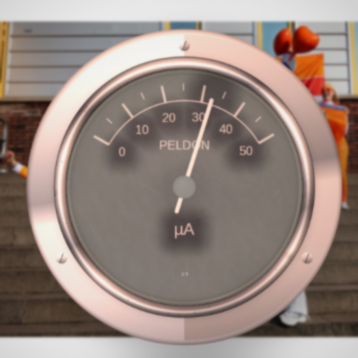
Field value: 32.5 µA
